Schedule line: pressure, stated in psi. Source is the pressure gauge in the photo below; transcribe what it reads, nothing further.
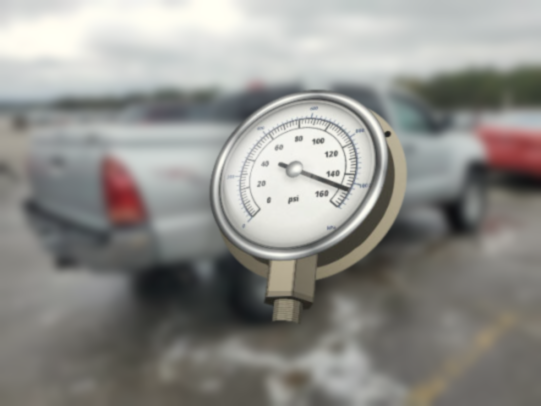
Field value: 150 psi
